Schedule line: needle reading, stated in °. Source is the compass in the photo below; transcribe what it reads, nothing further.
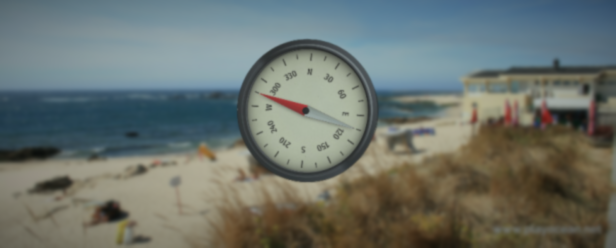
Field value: 285 °
